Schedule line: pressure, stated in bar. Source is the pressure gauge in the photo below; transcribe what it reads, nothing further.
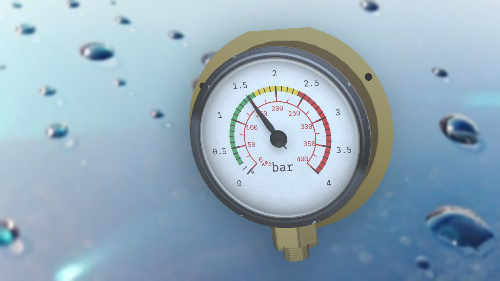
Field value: 1.5 bar
